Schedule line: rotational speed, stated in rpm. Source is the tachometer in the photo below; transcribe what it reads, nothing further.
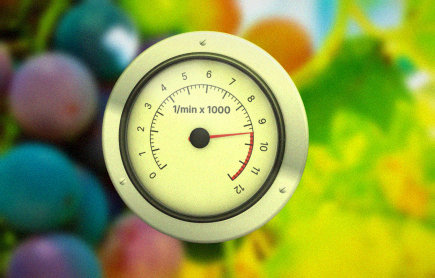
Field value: 9400 rpm
